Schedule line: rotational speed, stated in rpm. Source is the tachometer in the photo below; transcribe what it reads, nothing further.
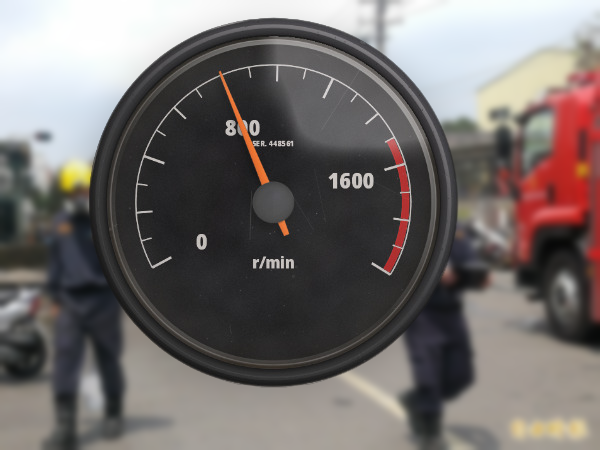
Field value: 800 rpm
